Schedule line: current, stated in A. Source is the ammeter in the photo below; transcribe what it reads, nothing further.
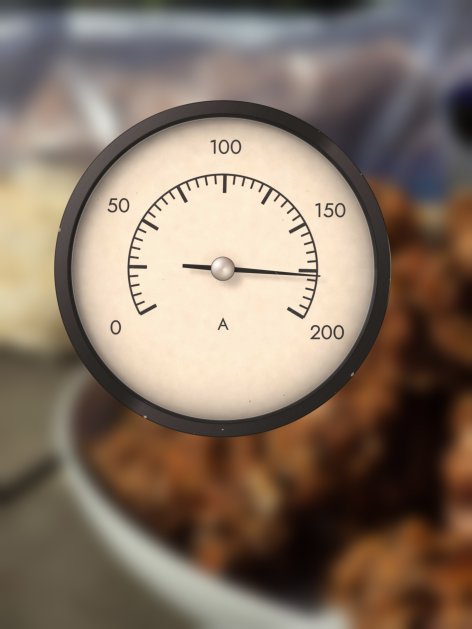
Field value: 177.5 A
